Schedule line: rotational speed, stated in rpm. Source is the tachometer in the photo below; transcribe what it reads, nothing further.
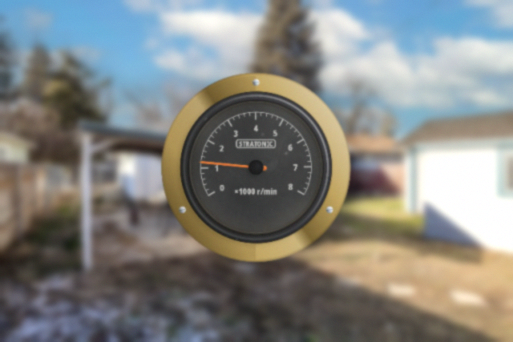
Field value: 1200 rpm
